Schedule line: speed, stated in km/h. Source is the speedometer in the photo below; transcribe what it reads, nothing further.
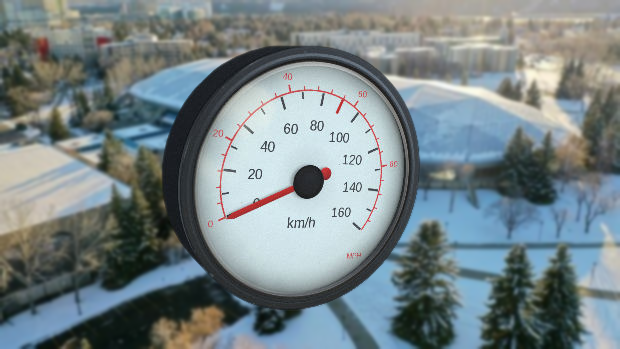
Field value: 0 km/h
